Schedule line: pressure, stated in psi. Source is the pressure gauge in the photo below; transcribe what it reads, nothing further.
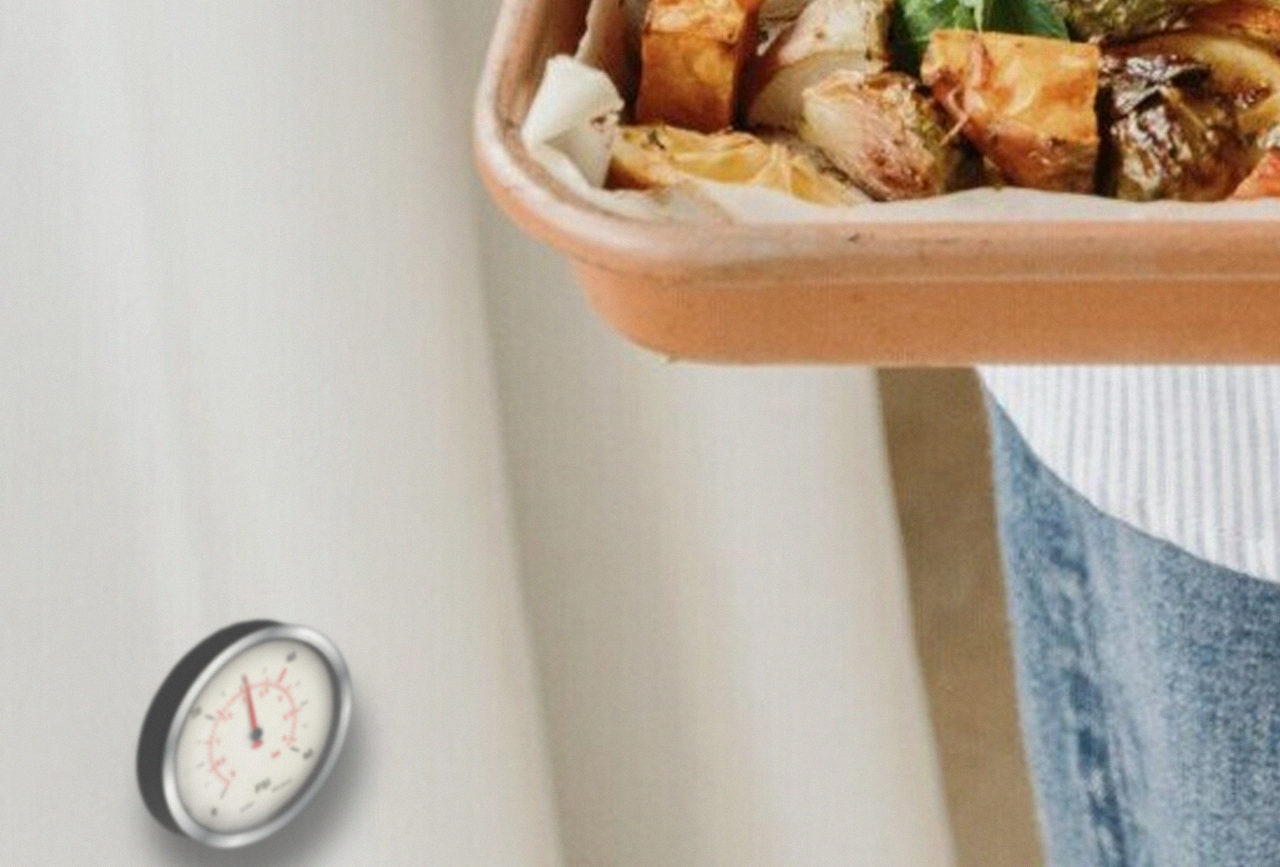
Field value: 30 psi
